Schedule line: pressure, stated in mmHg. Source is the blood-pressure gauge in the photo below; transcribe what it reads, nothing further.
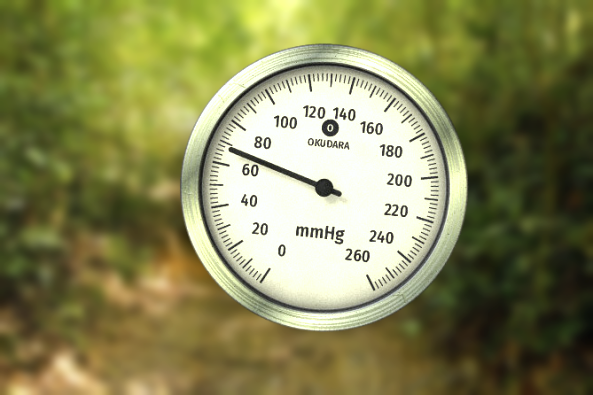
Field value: 68 mmHg
